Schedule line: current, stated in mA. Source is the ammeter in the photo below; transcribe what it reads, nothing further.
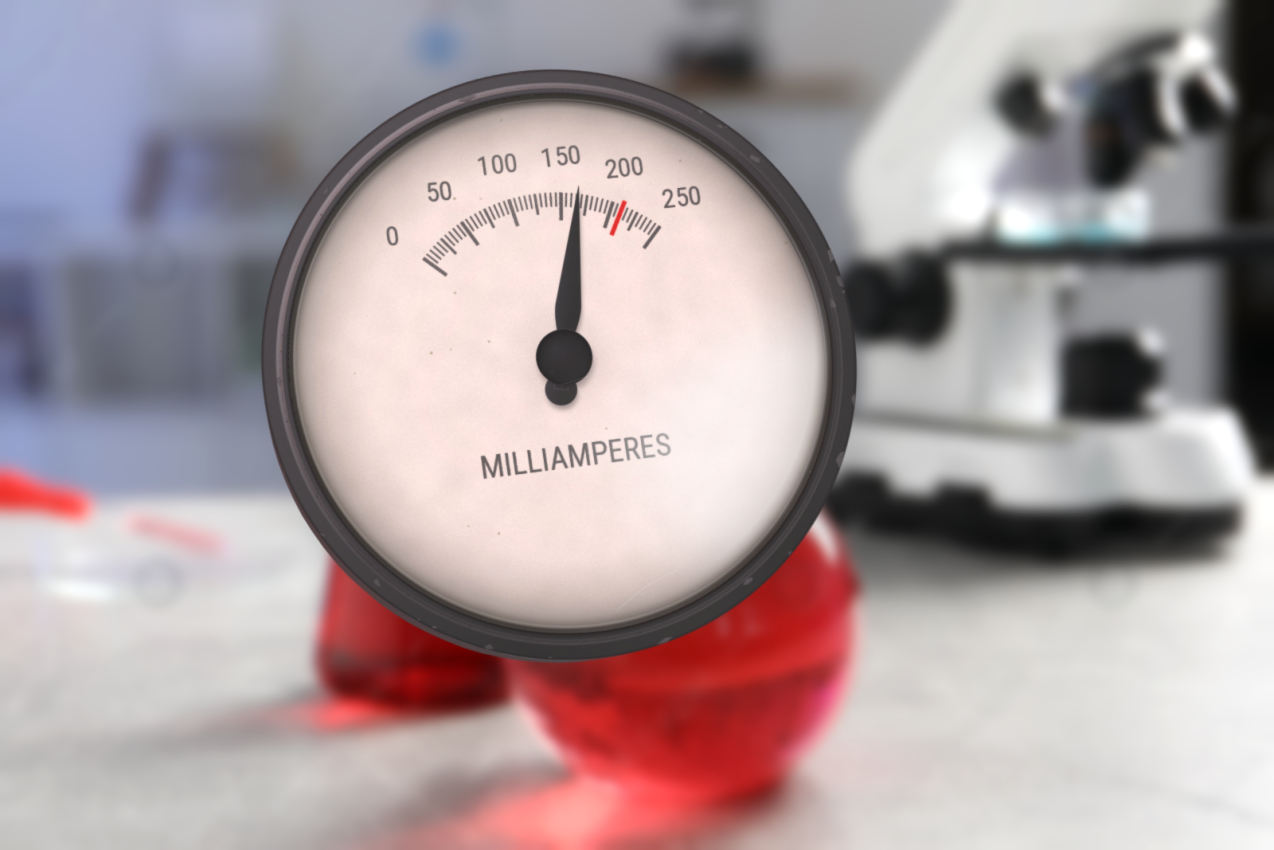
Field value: 165 mA
